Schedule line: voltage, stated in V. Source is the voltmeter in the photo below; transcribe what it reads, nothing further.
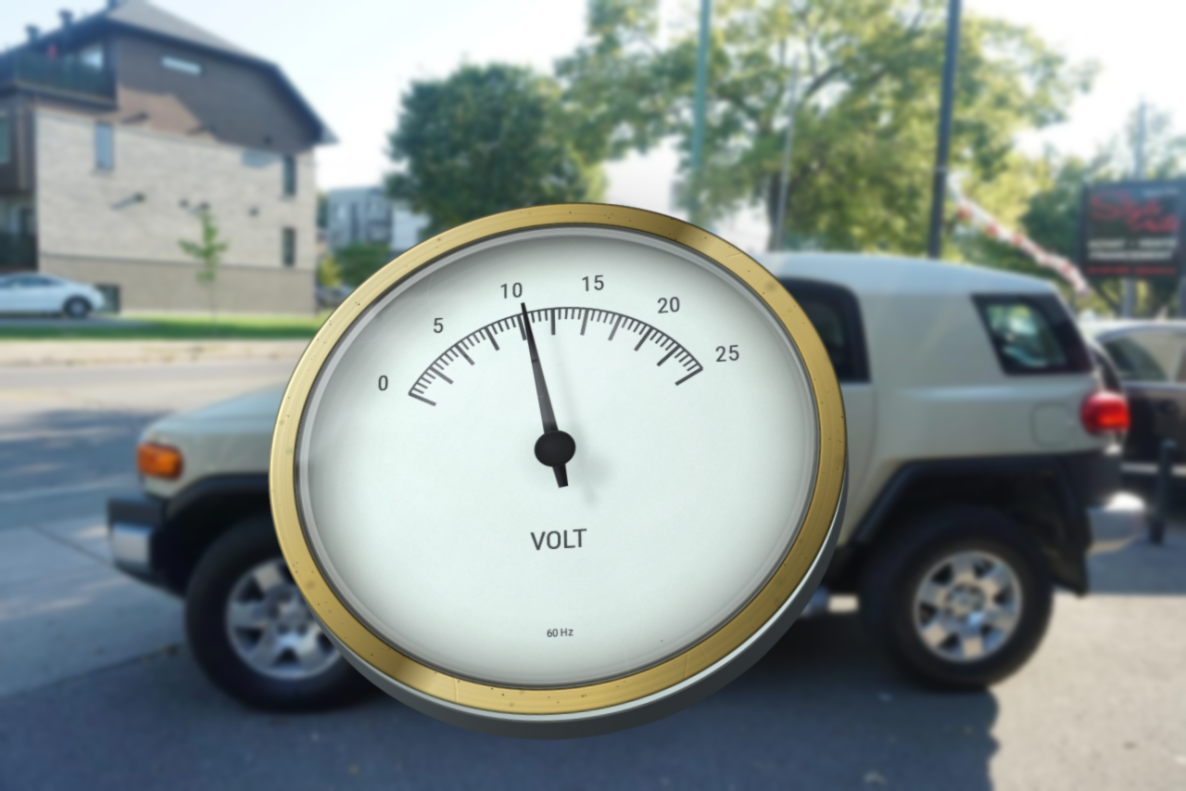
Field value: 10.5 V
